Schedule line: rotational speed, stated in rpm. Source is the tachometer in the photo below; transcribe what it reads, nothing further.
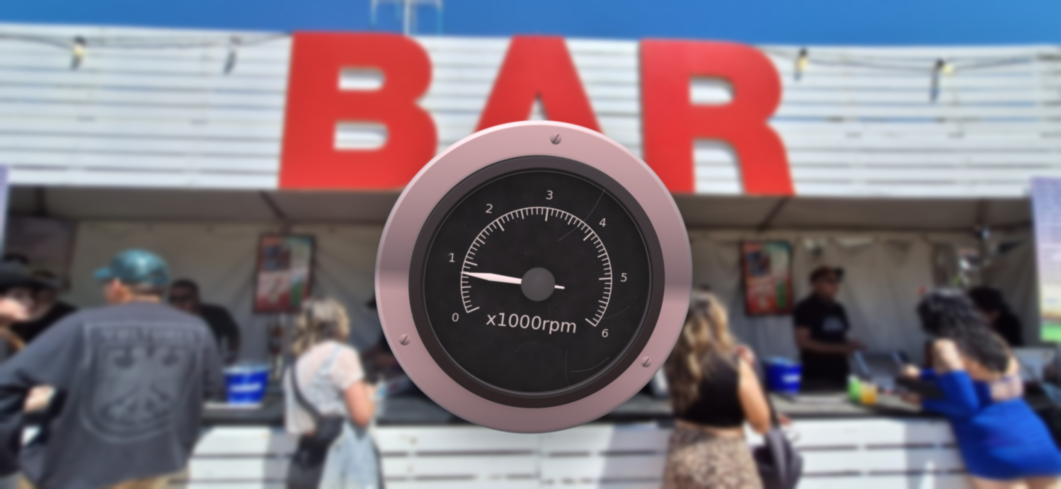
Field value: 800 rpm
